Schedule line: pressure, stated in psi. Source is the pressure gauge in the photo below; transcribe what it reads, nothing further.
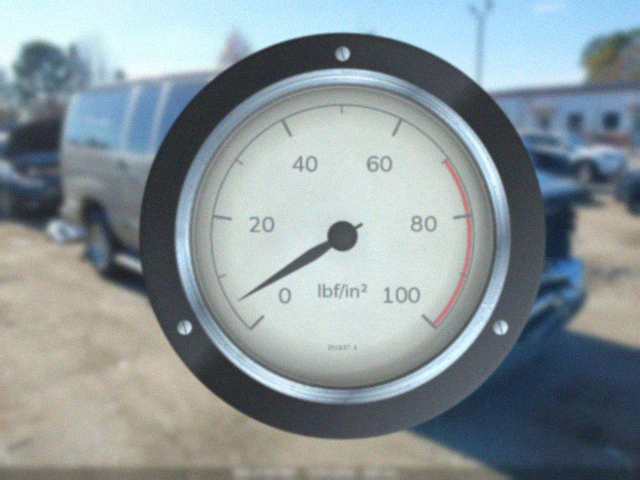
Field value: 5 psi
